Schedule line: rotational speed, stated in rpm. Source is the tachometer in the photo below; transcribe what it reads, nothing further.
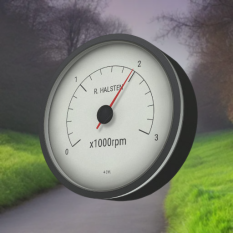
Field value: 2000 rpm
